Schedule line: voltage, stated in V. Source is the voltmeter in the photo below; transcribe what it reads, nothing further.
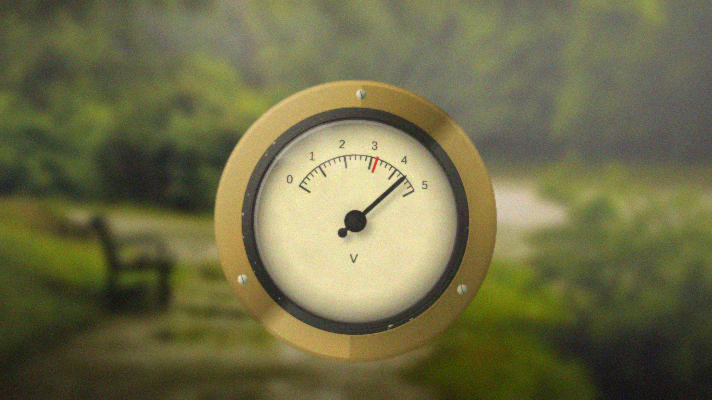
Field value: 4.4 V
